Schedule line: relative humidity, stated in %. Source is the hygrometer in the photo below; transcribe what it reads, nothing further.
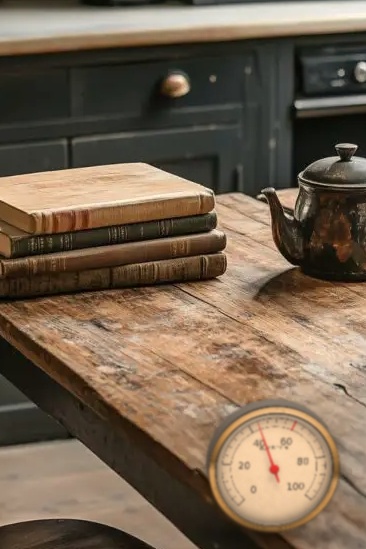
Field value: 44 %
